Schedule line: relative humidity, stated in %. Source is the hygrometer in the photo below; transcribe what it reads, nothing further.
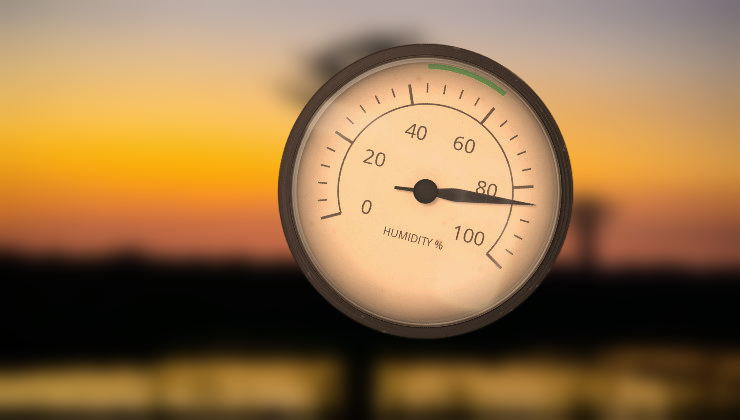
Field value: 84 %
